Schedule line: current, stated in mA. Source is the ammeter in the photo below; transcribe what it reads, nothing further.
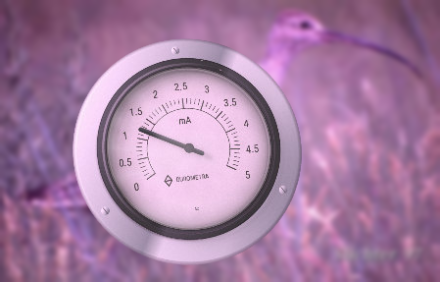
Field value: 1.2 mA
